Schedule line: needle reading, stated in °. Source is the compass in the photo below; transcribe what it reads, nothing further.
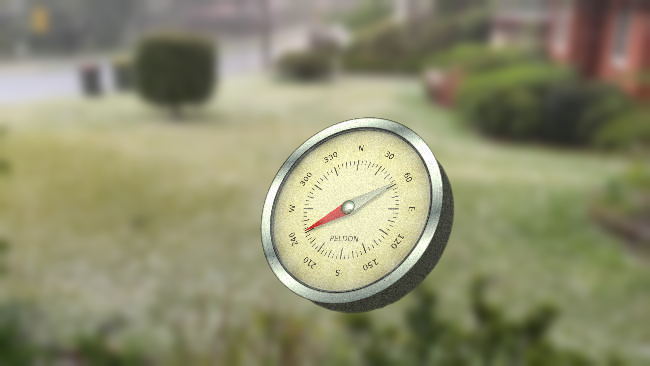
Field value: 240 °
